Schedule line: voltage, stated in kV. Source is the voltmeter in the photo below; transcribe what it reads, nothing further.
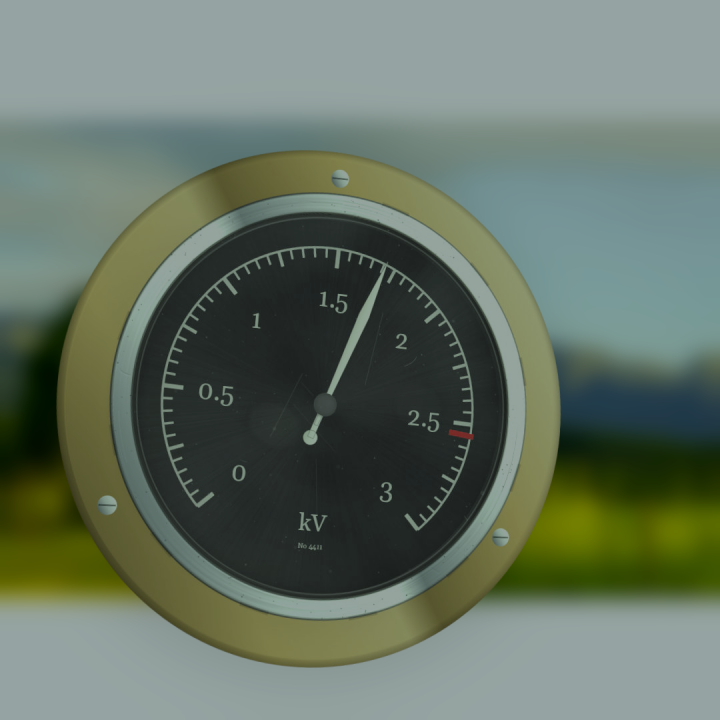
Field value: 1.7 kV
